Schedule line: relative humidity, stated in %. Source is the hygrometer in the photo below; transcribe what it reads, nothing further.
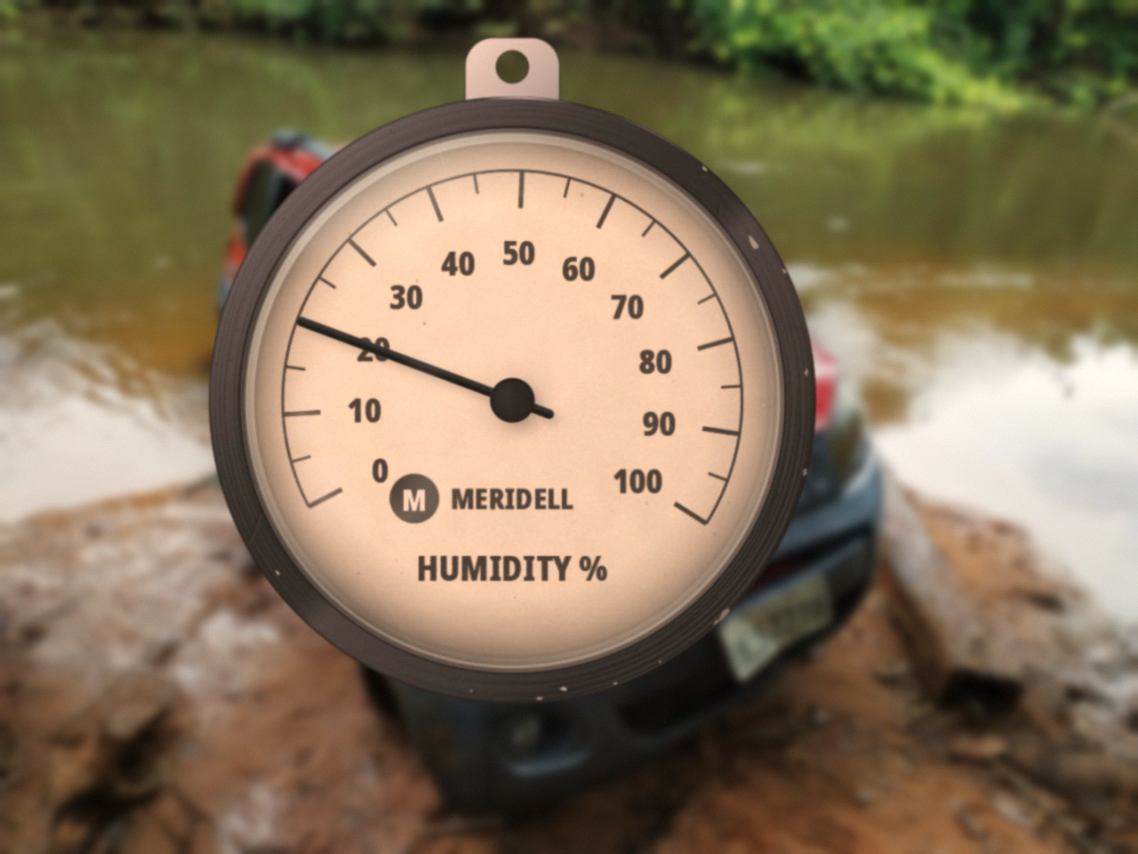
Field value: 20 %
